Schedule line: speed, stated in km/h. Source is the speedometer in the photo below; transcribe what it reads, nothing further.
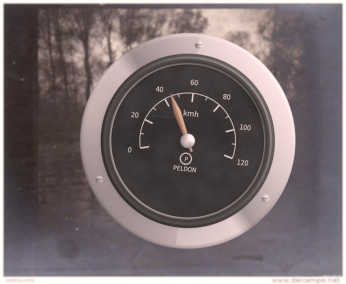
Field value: 45 km/h
